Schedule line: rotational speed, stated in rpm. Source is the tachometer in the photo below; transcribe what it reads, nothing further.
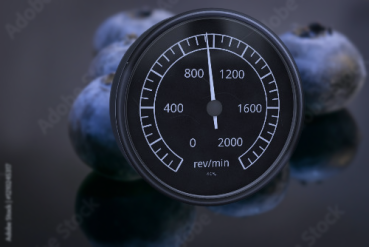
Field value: 950 rpm
